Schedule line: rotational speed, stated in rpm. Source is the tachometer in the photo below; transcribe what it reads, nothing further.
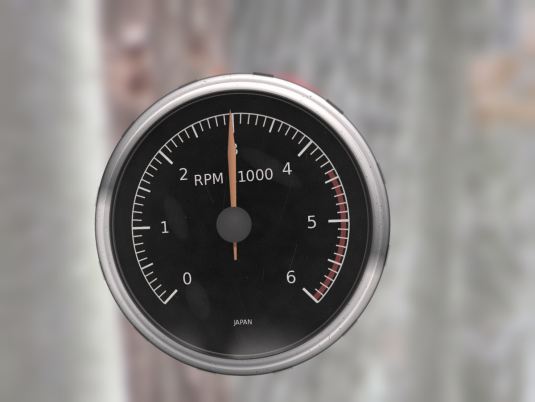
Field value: 3000 rpm
